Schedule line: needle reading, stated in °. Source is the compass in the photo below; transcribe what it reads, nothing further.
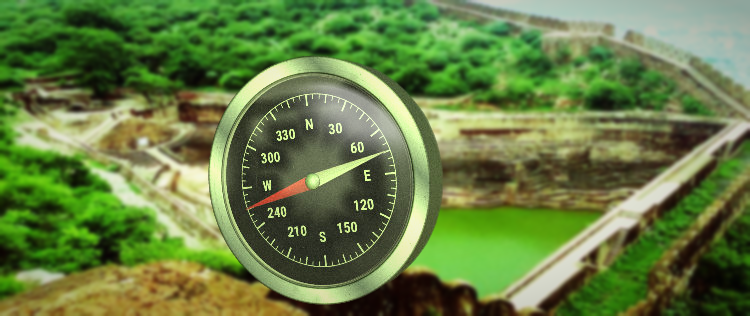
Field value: 255 °
